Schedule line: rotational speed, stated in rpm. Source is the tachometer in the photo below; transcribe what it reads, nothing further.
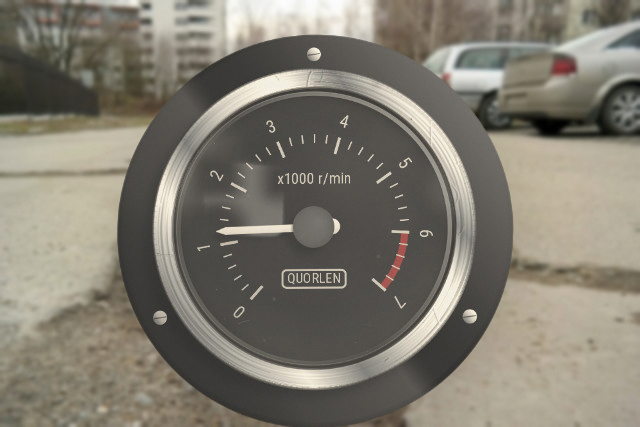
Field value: 1200 rpm
